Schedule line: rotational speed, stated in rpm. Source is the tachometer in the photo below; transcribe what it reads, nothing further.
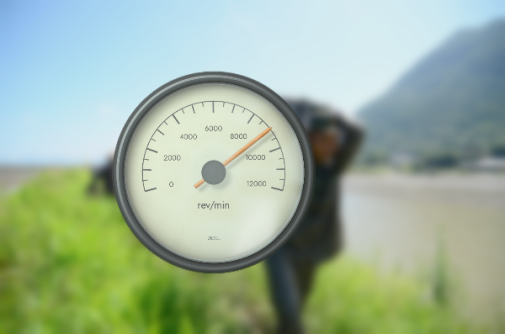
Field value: 9000 rpm
